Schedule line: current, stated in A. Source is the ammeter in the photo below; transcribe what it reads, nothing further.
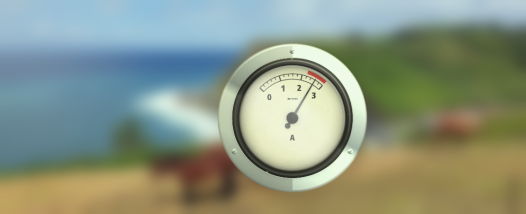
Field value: 2.6 A
